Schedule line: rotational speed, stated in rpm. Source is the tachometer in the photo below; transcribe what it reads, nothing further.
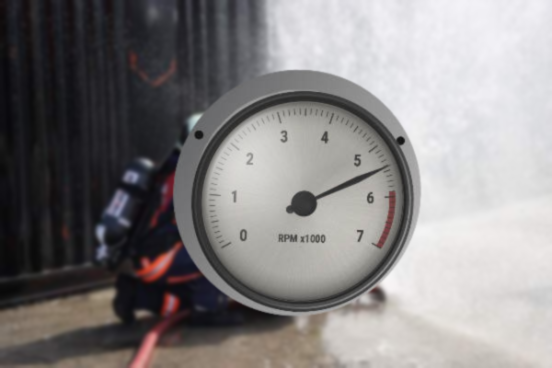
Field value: 5400 rpm
